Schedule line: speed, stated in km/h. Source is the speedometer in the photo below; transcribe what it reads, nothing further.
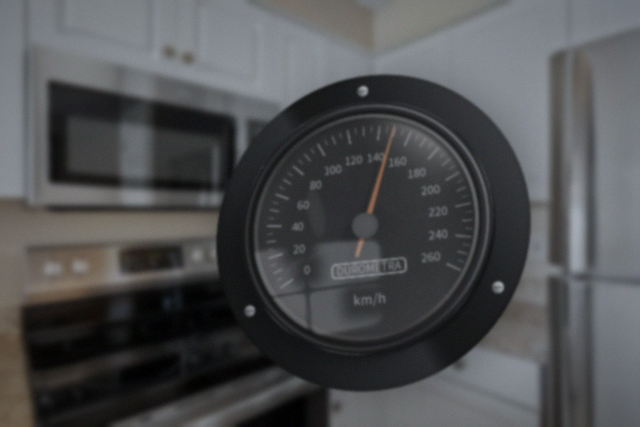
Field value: 150 km/h
